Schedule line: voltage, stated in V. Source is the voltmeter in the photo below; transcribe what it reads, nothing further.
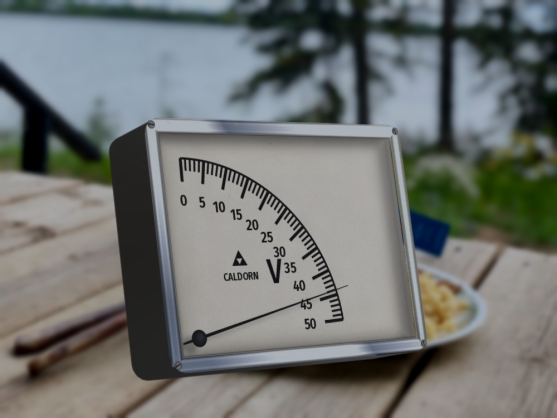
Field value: 44 V
